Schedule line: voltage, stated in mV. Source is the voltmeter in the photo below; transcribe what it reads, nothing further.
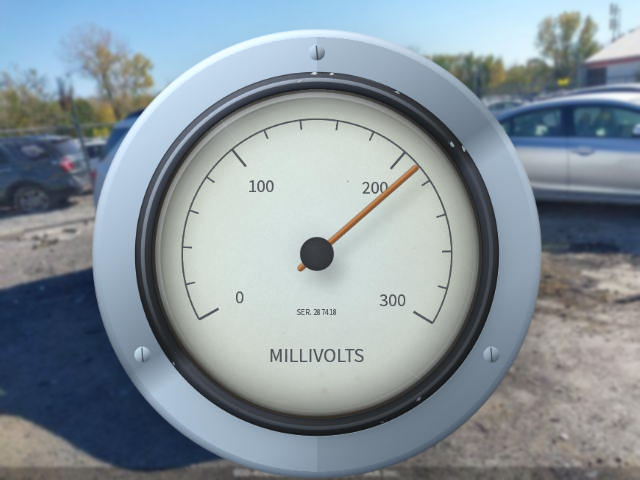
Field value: 210 mV
